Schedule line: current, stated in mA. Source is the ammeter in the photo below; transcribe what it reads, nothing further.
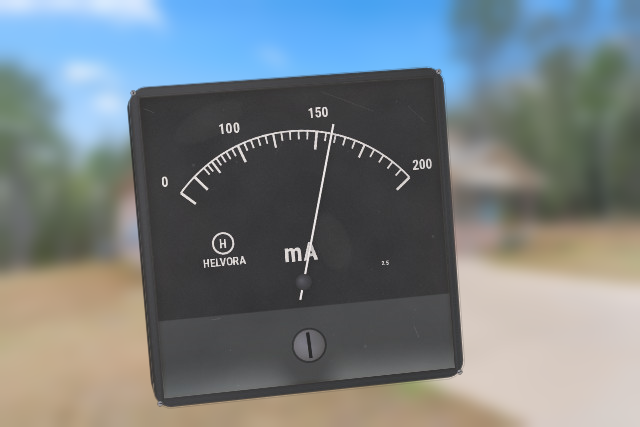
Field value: 157.5 mA
